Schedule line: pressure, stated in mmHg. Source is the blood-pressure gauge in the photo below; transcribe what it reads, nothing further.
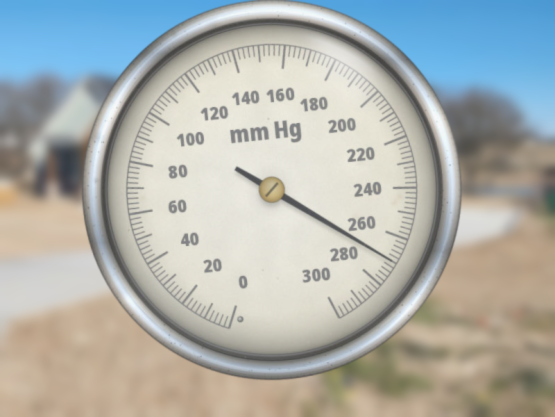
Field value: 270 mmHg
